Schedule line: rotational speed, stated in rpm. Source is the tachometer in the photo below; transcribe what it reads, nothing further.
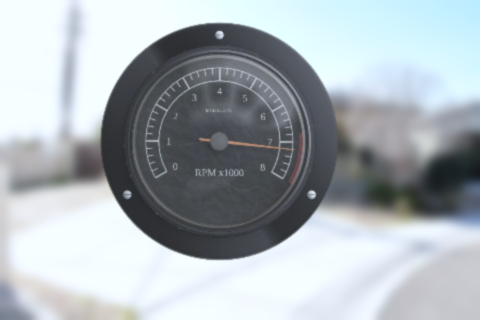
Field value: 7200 rpm
